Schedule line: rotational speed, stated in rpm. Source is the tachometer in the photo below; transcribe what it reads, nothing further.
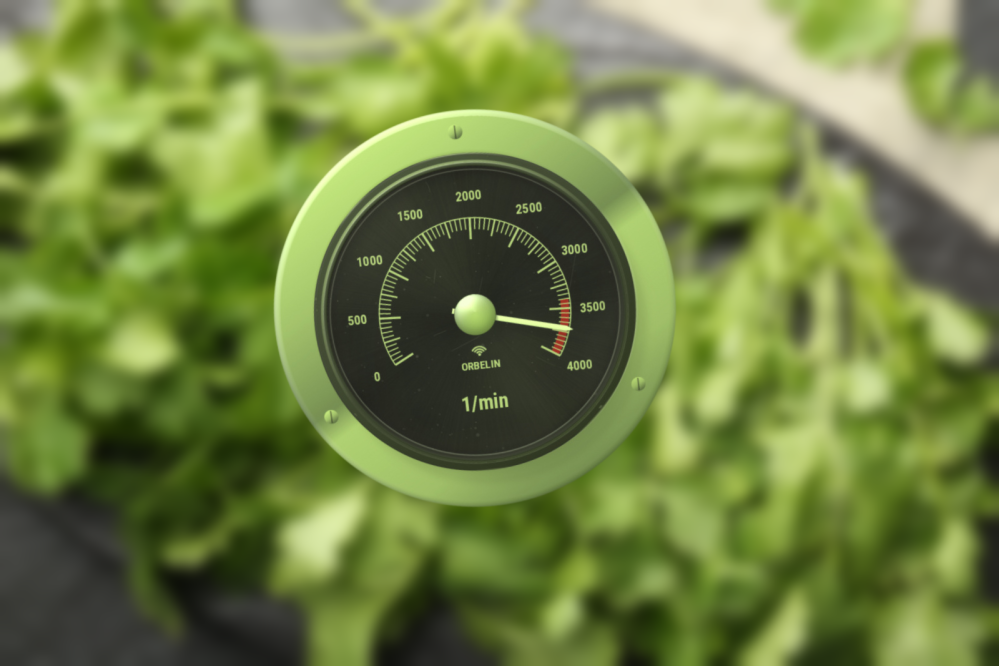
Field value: 3700 rpm
